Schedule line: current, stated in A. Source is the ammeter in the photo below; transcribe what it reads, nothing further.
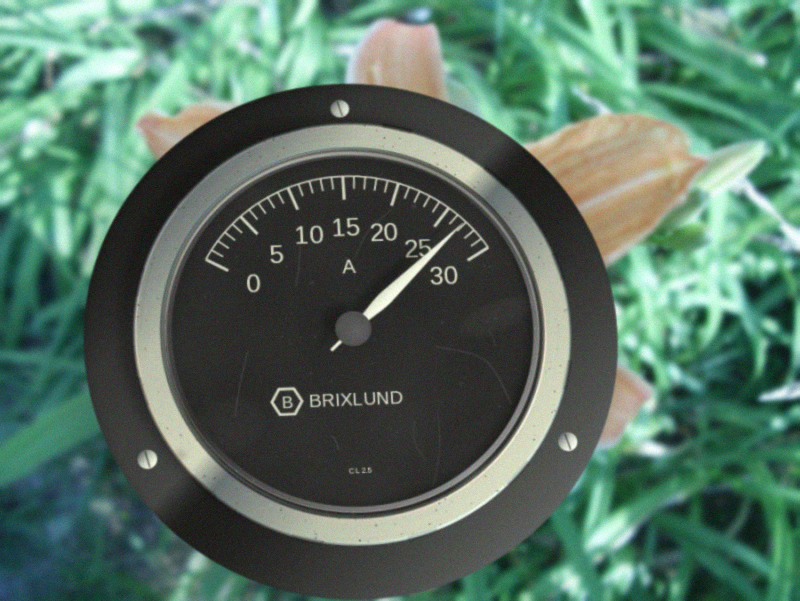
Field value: 27 A
